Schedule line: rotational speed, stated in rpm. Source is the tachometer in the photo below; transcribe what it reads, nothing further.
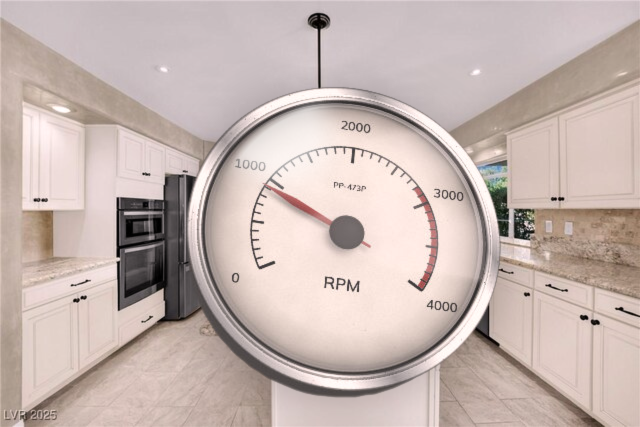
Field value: 900 rpm
